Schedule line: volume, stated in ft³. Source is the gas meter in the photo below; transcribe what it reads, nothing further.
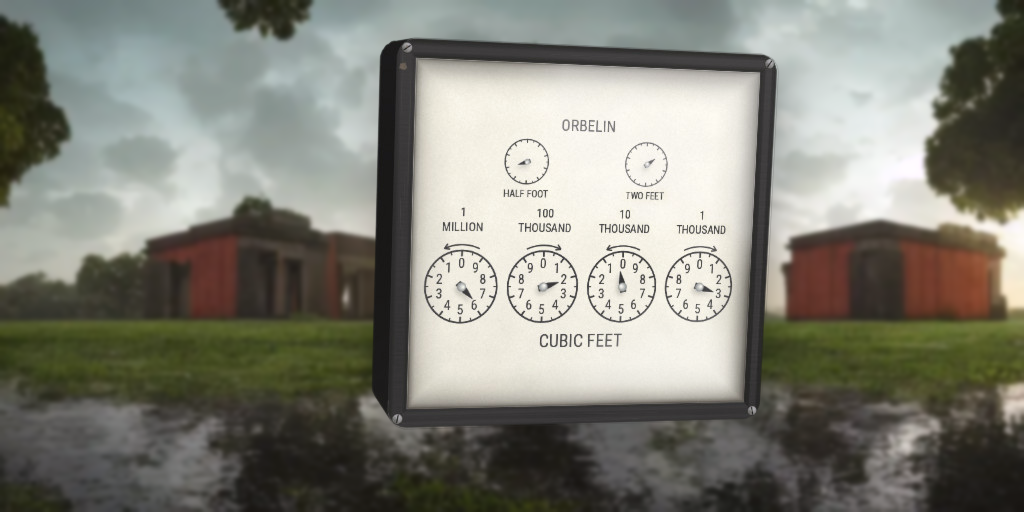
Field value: 620300 ft³
